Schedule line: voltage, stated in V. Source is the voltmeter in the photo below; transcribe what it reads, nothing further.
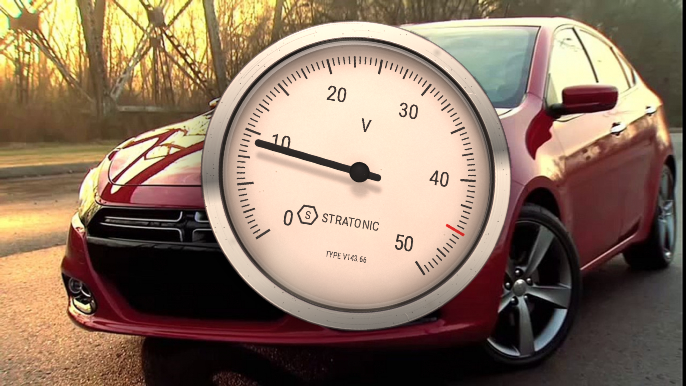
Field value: 9 V
